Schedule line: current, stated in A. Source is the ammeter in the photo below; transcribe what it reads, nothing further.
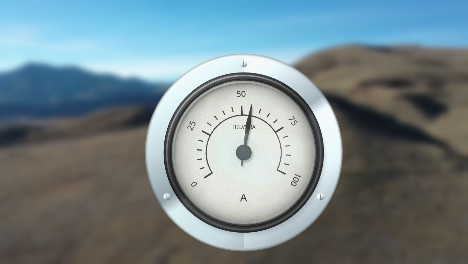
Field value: 55 A
